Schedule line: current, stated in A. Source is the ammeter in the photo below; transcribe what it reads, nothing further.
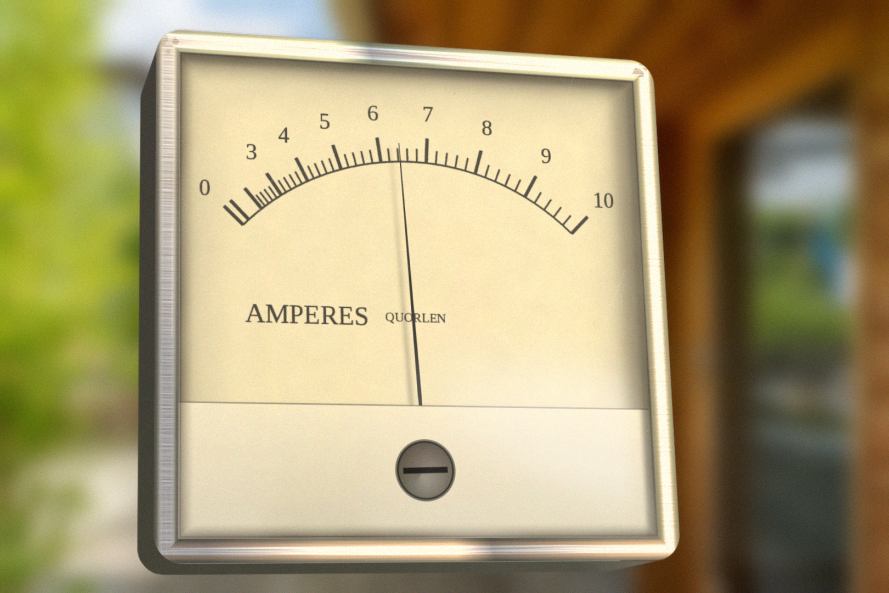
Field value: 6.4 A
